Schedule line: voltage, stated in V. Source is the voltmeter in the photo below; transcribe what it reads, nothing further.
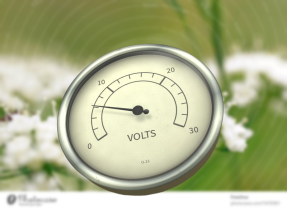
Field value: 6 V
